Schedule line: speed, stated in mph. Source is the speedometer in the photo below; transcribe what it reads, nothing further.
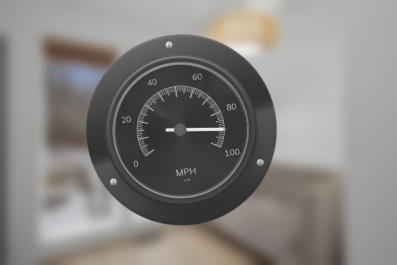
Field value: 90 mph
